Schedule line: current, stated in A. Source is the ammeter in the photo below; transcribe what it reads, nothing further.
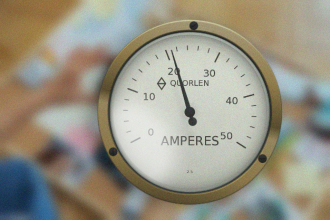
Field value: 21 A
